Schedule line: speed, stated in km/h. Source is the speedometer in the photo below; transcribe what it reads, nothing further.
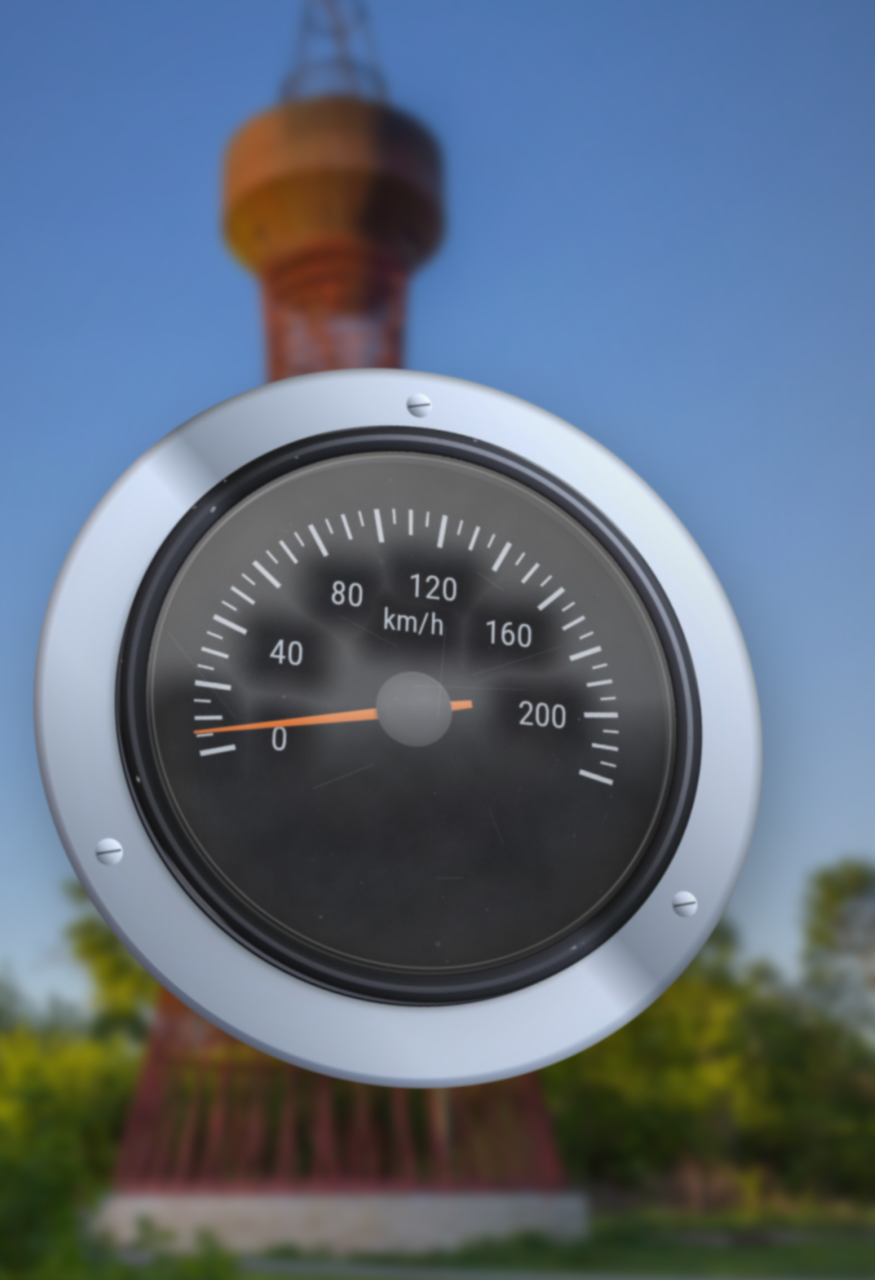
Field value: 5 km/h
